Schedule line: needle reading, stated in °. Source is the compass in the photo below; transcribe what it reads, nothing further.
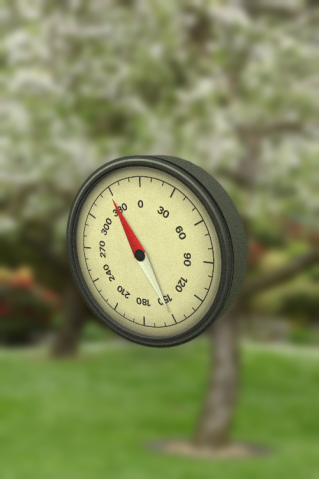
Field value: 330 °
